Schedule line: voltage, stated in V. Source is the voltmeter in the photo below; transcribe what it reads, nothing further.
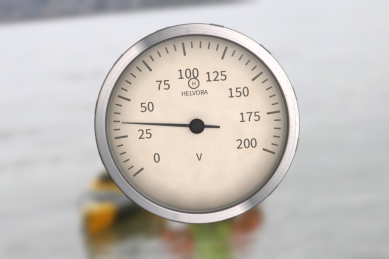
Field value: 35 V
